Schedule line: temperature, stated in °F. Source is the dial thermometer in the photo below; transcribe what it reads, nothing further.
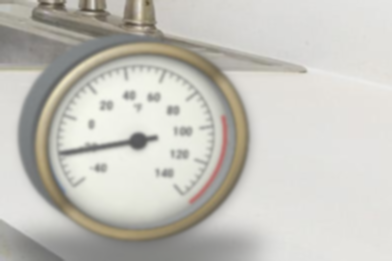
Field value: -20 °F
